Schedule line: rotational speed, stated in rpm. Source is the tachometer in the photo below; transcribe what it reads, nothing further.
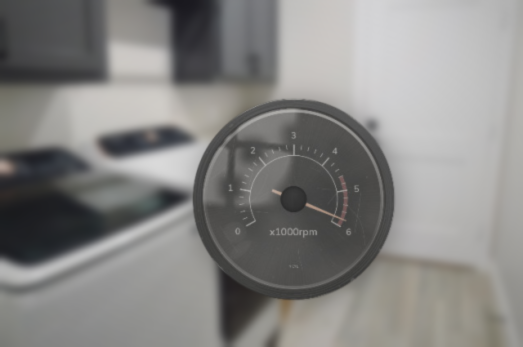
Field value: 5800 rpm
